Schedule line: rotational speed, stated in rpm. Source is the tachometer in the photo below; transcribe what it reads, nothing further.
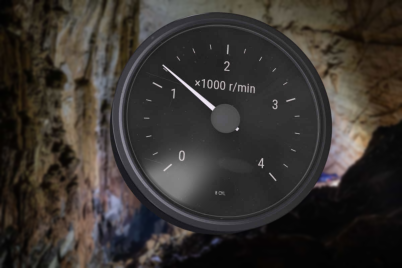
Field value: 1200 rpm
